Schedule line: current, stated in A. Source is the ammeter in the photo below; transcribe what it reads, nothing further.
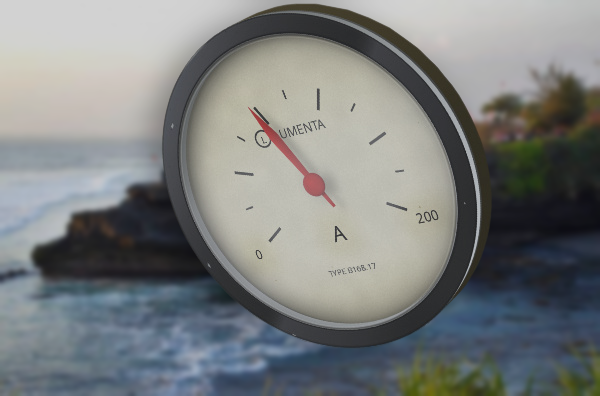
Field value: 80 A
